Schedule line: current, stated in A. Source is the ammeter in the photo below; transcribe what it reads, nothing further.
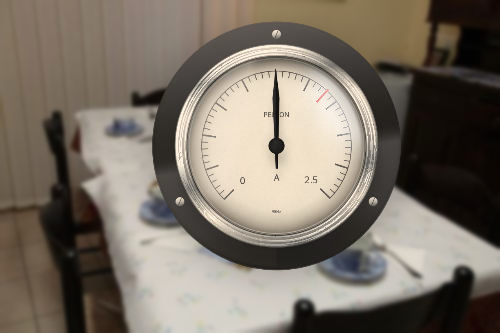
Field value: 1.25 A
